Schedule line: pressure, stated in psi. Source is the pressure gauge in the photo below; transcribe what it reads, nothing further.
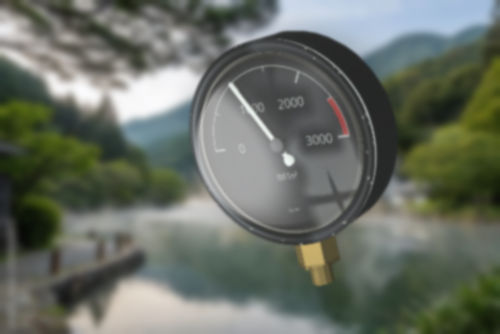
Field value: 1000 psi
